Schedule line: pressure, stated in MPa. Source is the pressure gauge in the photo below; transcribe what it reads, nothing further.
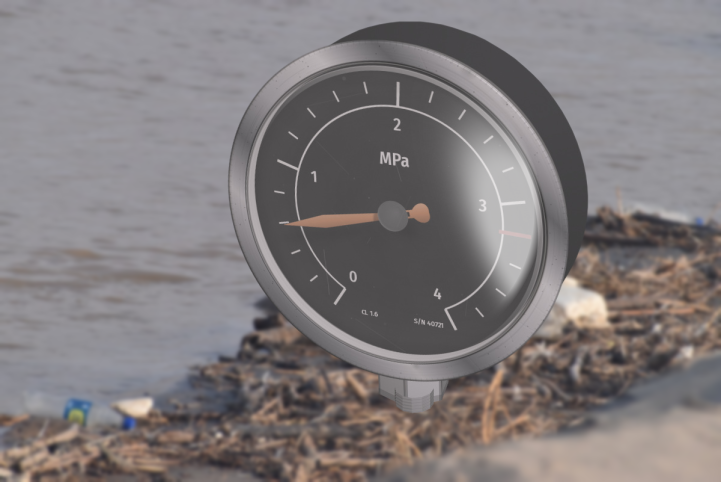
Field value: 0.6 MPa
